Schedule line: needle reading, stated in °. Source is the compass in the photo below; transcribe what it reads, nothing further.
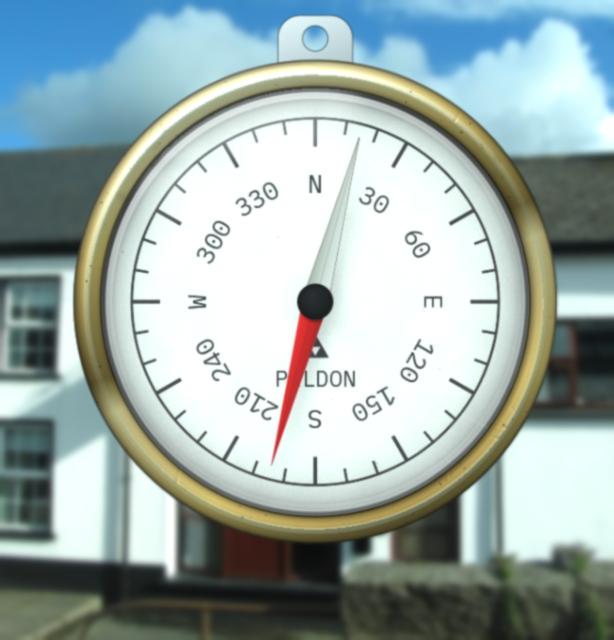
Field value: 195 °
